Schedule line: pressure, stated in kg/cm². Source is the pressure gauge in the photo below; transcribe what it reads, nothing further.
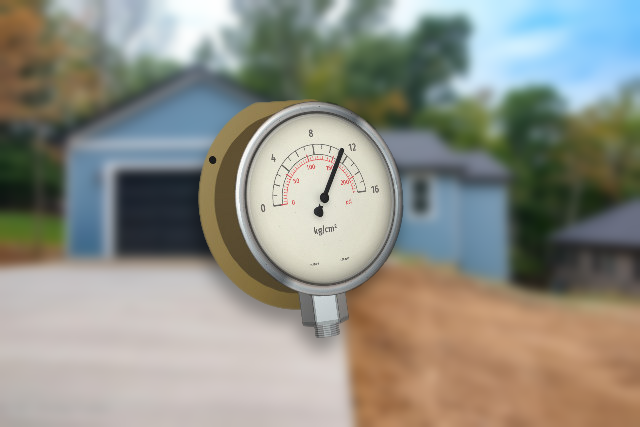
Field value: 11 kg/cm²
